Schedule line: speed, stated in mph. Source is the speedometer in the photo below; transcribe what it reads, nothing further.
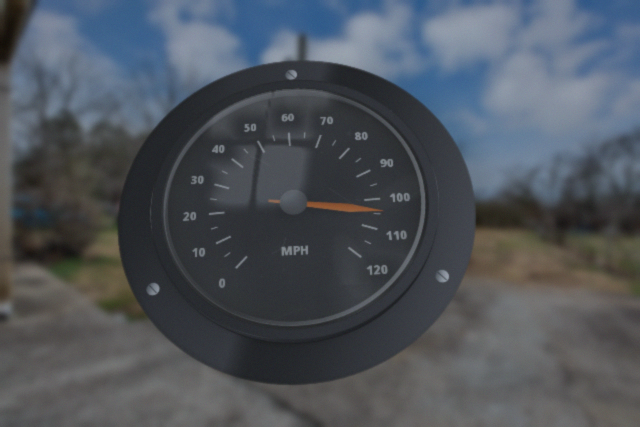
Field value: 105 mph
